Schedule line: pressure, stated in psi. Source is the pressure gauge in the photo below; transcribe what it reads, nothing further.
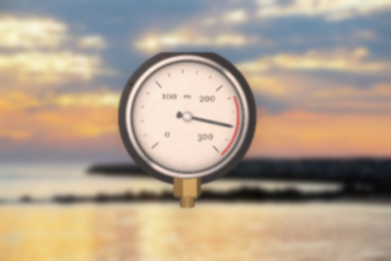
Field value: 260 psi
